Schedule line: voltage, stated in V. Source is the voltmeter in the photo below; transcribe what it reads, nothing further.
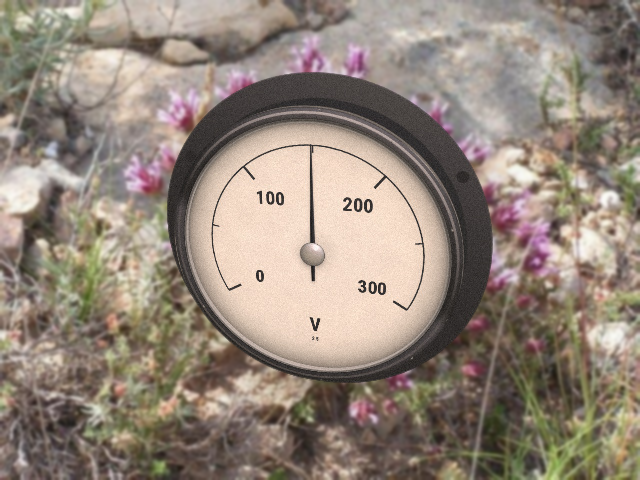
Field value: 150 V
